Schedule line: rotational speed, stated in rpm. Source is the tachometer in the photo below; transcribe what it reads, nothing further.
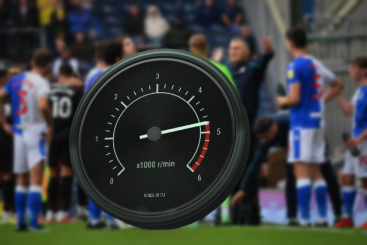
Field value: 4800 rpm
